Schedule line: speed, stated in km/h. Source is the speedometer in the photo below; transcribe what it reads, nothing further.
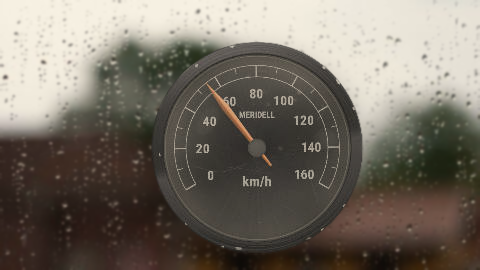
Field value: 55 km/h
